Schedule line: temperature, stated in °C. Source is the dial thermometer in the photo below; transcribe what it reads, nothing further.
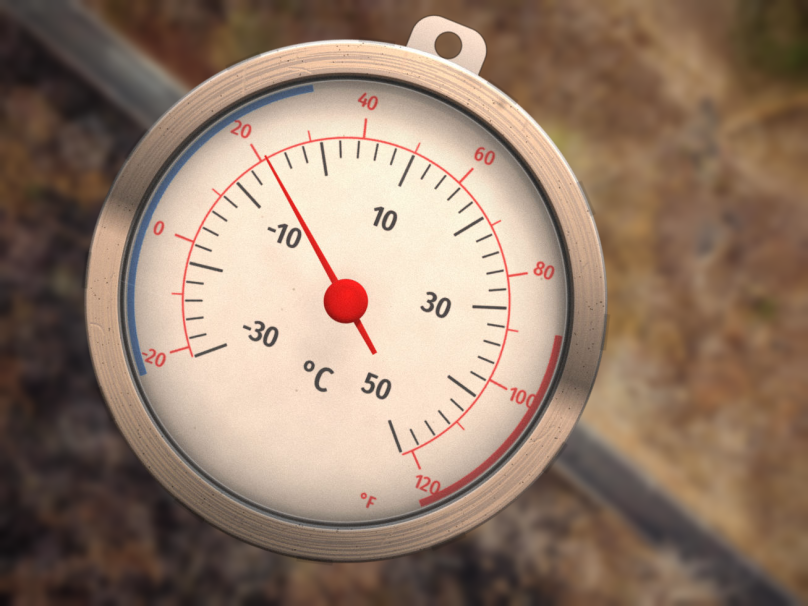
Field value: -6 °C
